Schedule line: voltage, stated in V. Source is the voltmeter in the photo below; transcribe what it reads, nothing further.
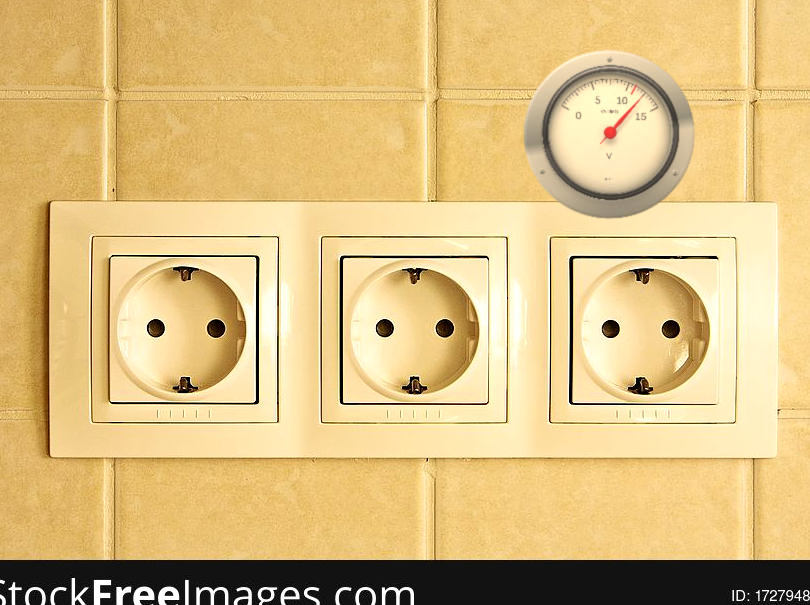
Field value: 12.5 V
